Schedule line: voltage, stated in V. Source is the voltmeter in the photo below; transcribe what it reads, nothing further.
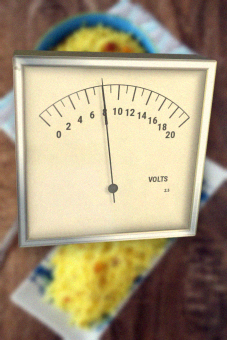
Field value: 8 V
